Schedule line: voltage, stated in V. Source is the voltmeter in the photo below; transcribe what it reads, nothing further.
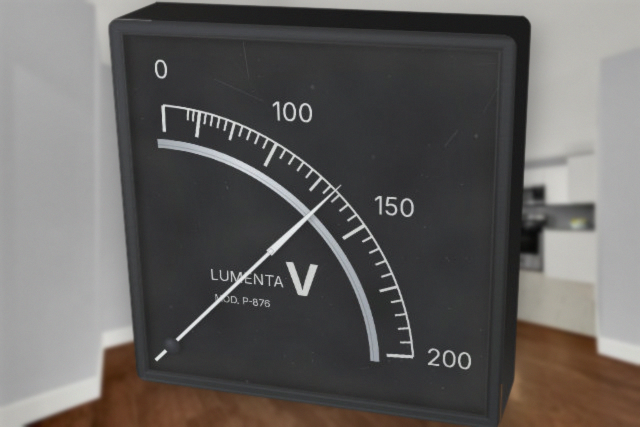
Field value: 132.5 V
